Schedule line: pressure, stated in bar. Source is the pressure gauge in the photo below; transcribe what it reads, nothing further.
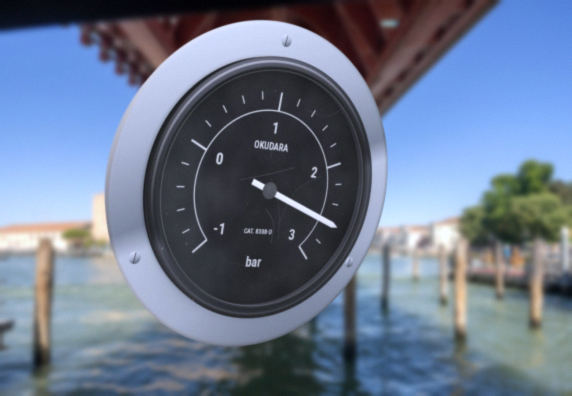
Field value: 2.6 bar
